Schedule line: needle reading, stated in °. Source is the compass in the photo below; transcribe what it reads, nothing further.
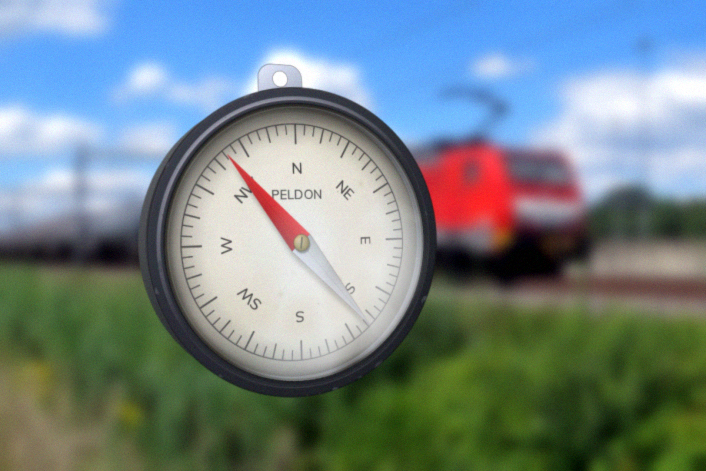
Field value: 320 °
